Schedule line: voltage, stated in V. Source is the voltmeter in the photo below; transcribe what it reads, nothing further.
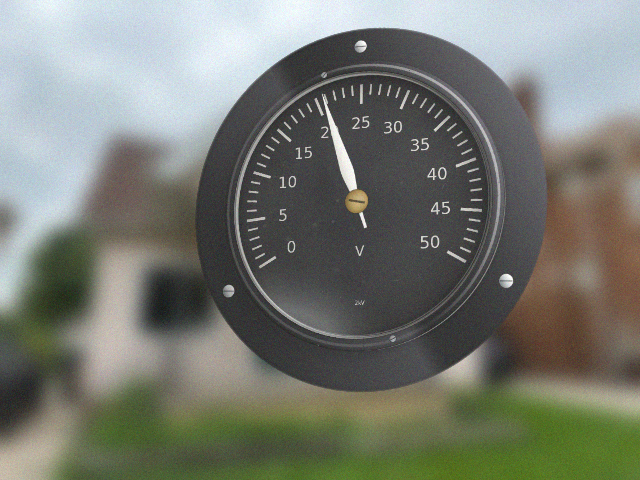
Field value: 21 V
